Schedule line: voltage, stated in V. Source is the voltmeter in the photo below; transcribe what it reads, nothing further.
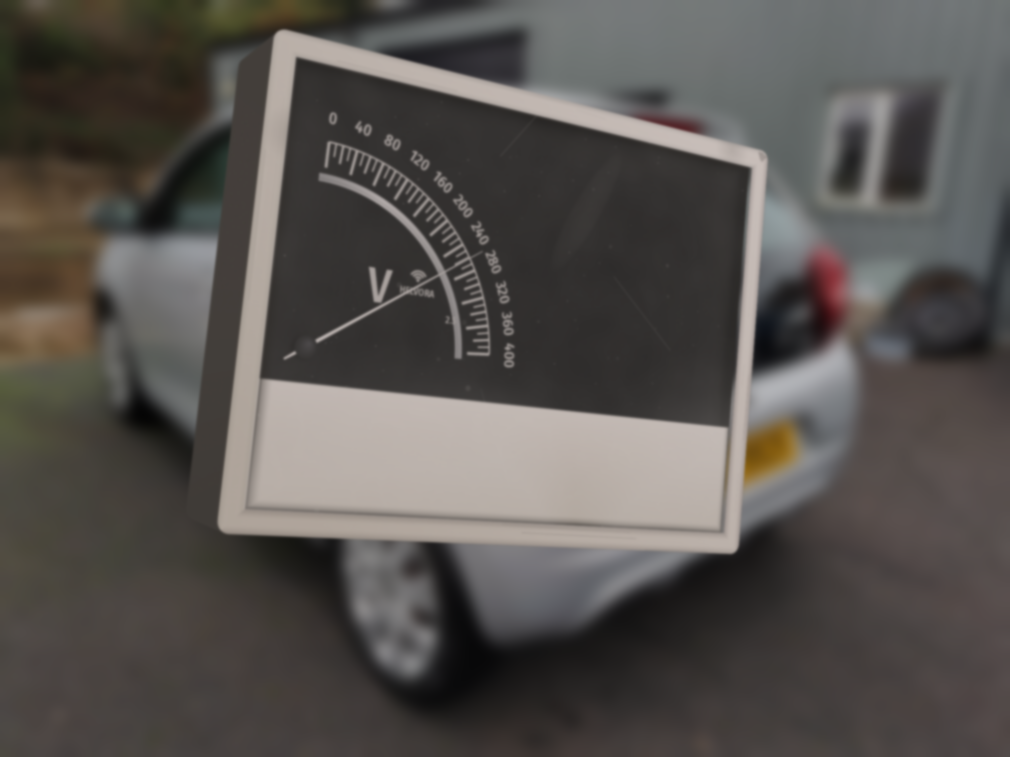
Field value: 260 V
